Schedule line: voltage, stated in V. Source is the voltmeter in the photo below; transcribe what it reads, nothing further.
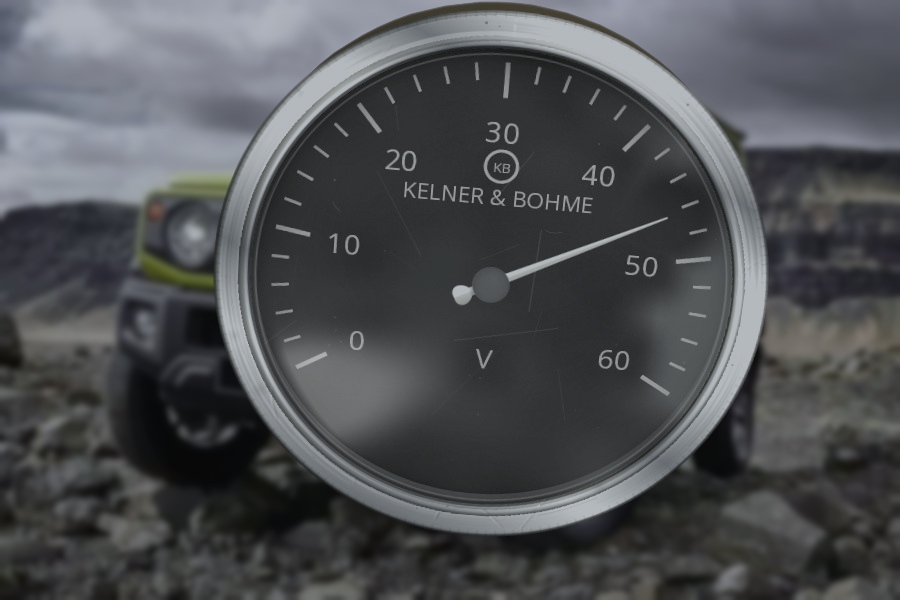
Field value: 46 V
